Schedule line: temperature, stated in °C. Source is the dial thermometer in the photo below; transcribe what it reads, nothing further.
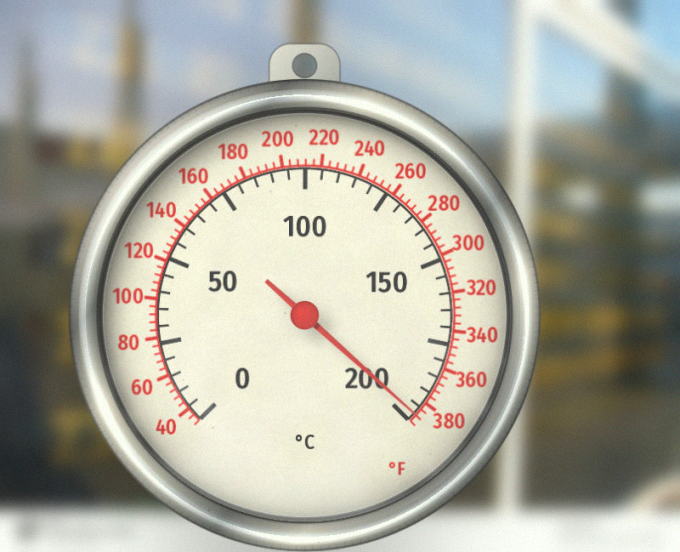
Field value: 197.5 °C
